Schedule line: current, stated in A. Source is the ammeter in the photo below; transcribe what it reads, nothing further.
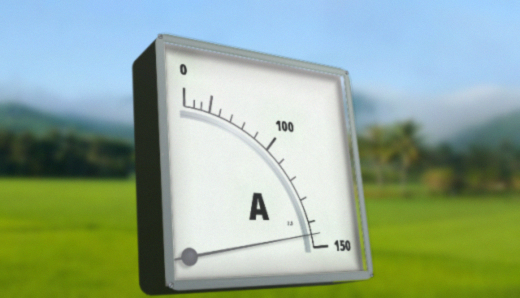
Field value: 145 A
